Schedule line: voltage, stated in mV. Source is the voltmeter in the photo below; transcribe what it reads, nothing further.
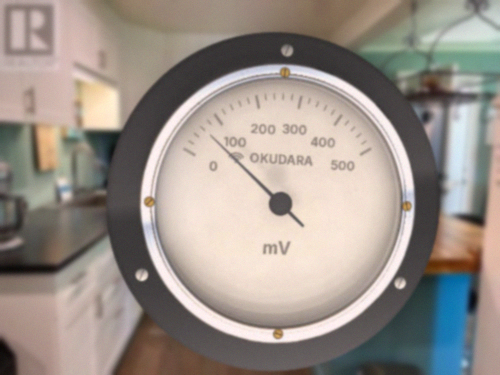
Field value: 60 mV
